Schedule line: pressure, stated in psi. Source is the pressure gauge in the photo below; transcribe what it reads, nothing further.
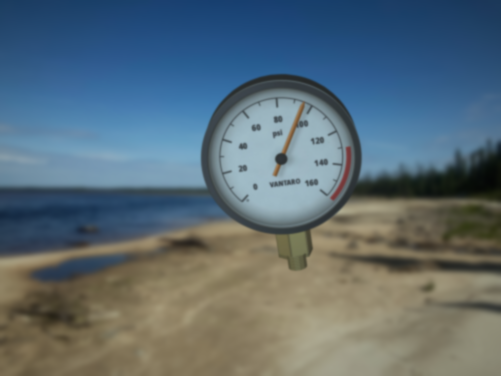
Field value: 95 psi
